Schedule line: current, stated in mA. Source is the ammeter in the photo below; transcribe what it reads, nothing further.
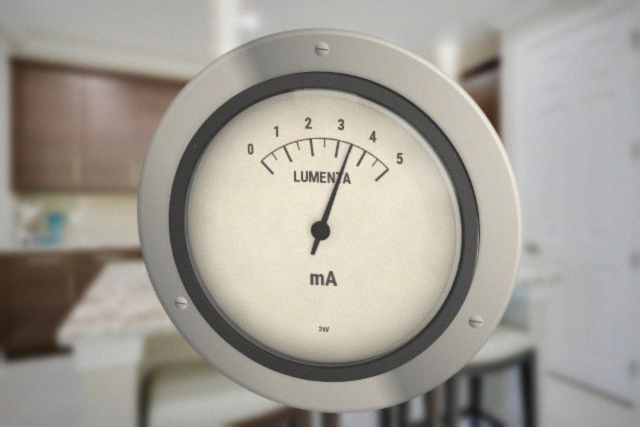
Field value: 3.5 mA
